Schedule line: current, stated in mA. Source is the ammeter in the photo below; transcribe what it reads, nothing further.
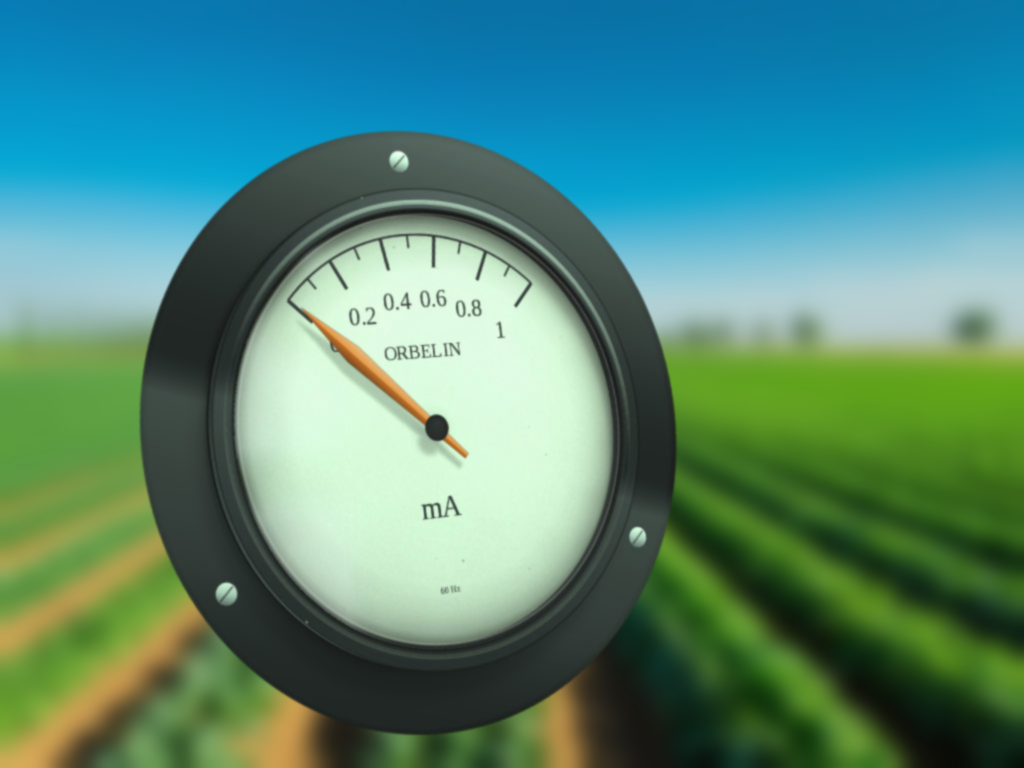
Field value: 0 mA
